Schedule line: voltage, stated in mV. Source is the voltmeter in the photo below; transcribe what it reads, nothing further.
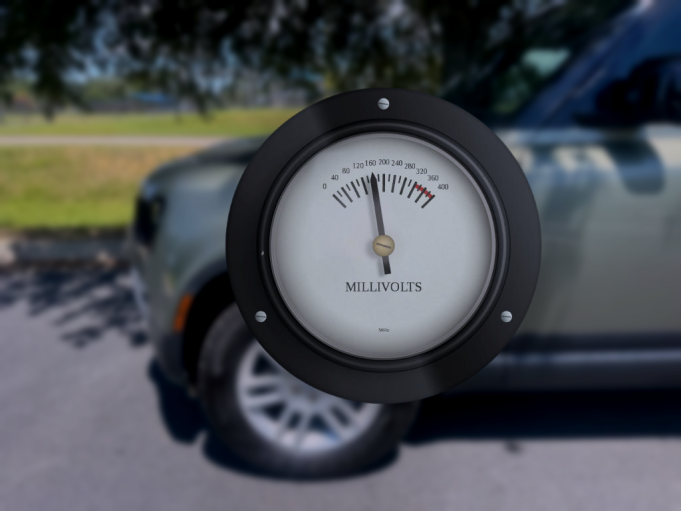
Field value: 160 mV
